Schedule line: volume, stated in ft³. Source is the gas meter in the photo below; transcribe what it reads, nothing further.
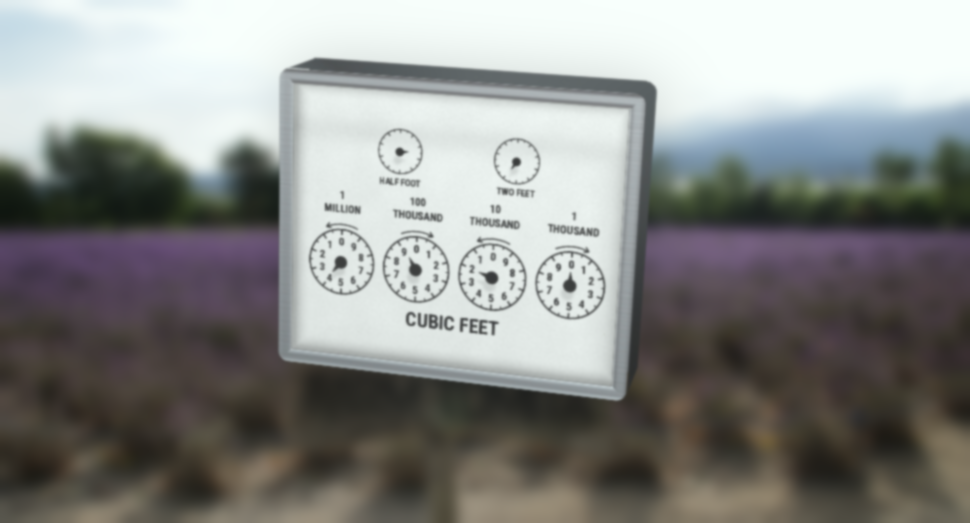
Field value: 392000 ft³
